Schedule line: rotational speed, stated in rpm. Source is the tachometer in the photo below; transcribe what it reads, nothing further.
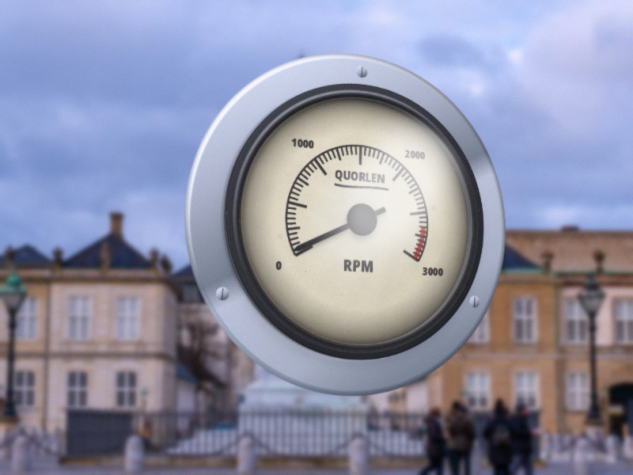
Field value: 50 rpm
